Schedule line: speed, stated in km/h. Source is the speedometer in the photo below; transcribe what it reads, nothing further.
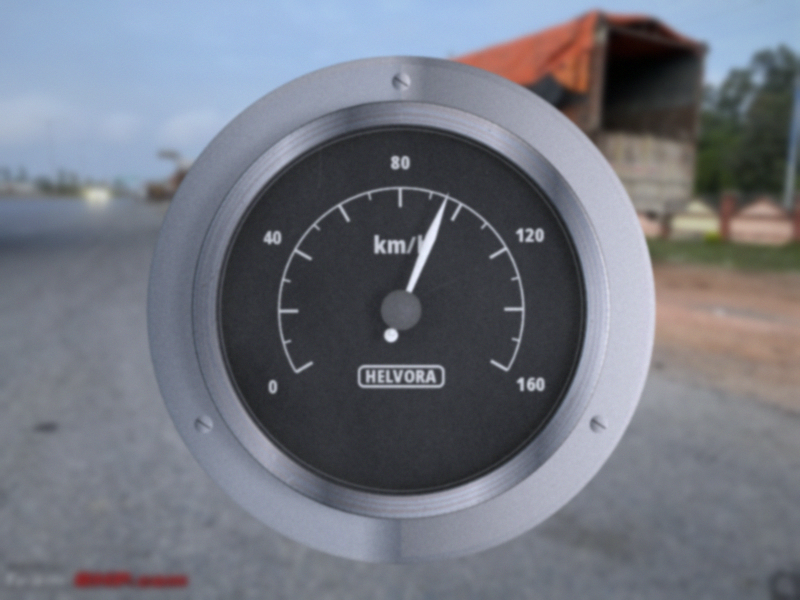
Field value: 95 km/h
